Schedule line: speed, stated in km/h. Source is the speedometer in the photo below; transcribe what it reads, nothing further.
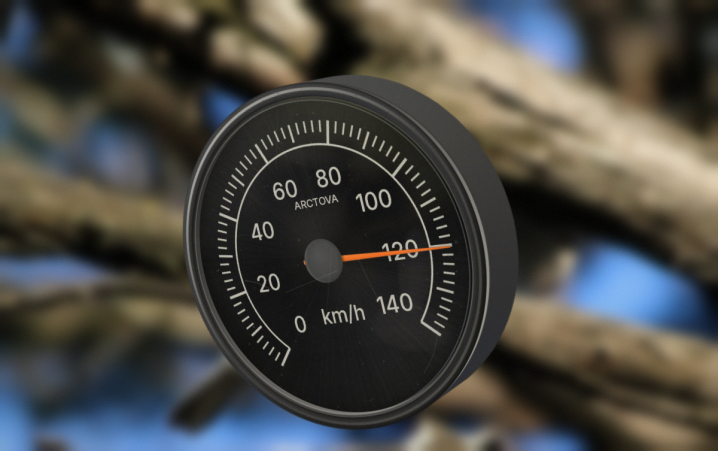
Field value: 120 km/h
